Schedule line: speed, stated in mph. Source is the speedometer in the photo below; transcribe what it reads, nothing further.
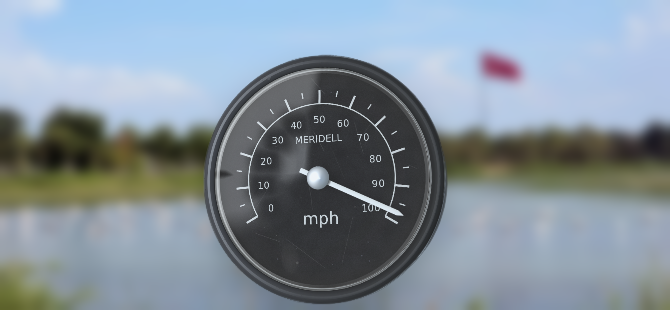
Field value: 97.5 mph
